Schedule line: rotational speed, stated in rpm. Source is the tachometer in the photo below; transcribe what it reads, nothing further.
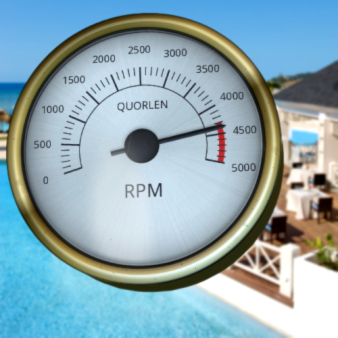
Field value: 4400 rpm
